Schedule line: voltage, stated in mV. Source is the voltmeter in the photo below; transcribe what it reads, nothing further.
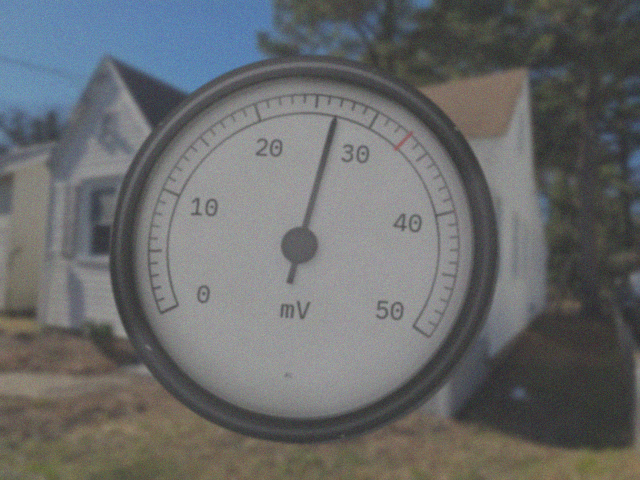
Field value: 27 mV
